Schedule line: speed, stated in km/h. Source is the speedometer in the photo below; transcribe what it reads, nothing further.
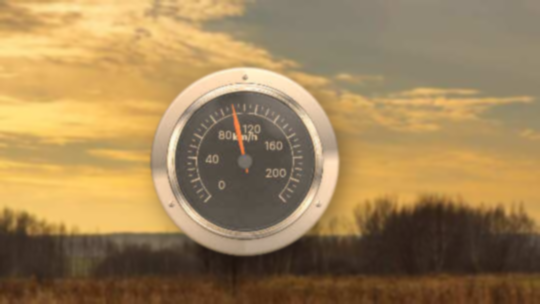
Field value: 100 km/h
